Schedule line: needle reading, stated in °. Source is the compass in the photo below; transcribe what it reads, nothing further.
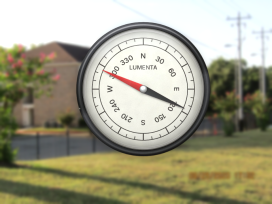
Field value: 295 °
